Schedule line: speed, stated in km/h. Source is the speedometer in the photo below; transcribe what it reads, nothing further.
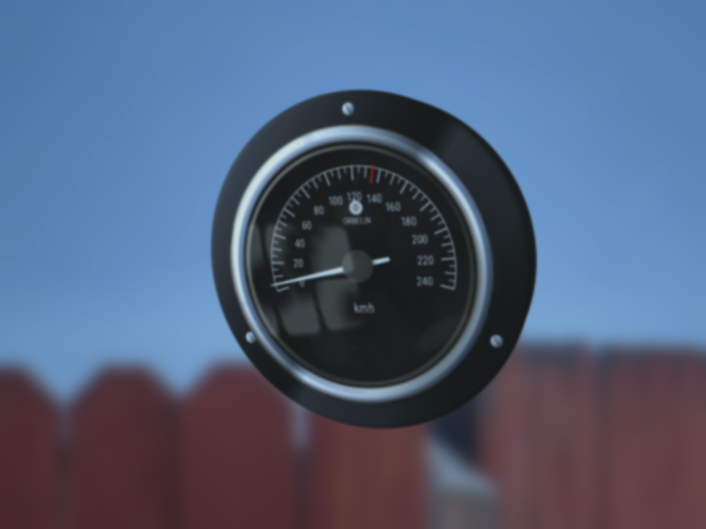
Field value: 5 km/h
